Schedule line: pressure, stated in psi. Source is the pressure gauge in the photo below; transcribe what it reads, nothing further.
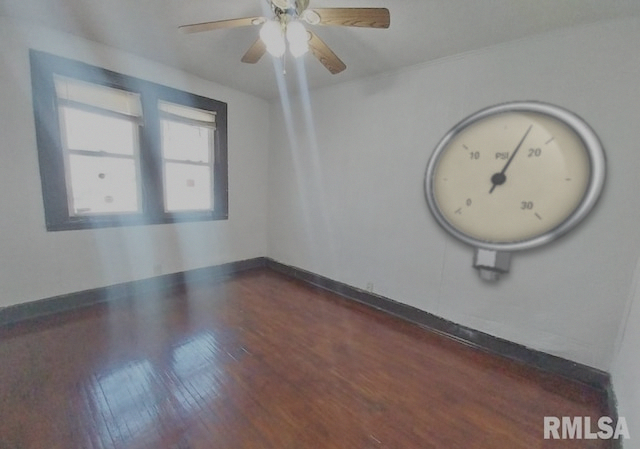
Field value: 17.5 psi
